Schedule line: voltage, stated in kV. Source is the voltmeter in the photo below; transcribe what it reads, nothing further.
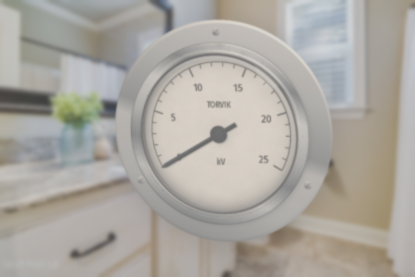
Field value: 0 kV
